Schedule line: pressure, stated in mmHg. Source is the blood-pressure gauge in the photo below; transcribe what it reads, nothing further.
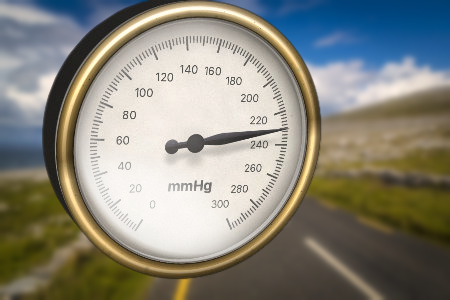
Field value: 230 mmHg
